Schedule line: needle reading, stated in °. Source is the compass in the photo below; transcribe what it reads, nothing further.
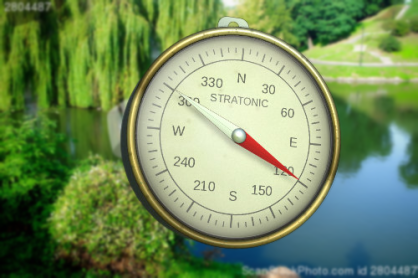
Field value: 120 °
